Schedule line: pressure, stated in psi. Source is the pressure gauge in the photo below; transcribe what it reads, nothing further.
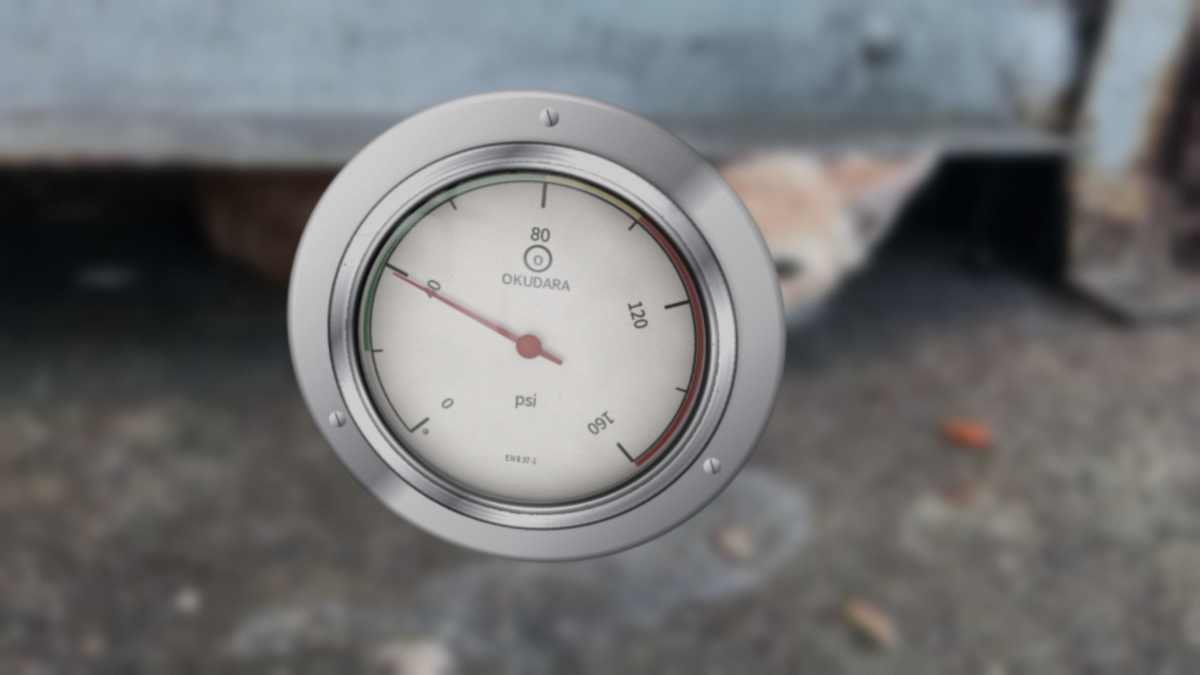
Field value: 40 psi
